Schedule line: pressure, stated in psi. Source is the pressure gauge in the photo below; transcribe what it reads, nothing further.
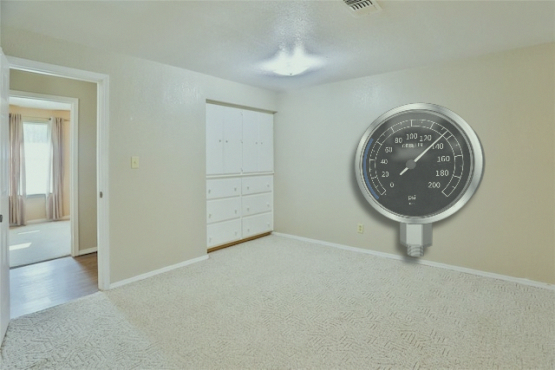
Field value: 135 psi
